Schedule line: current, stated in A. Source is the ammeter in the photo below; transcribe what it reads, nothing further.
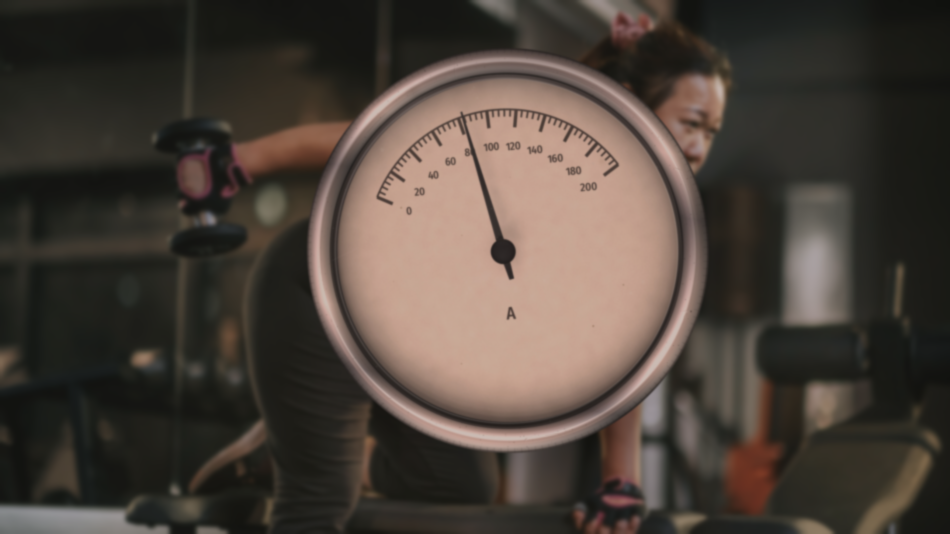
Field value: 84 A
